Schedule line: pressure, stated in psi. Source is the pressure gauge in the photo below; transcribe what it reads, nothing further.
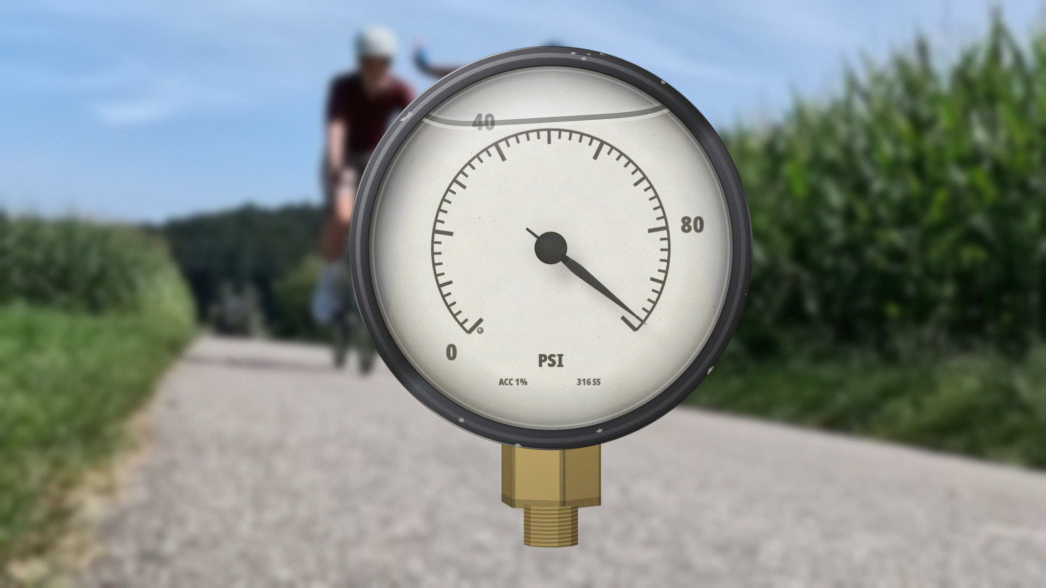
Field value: 98 psi
